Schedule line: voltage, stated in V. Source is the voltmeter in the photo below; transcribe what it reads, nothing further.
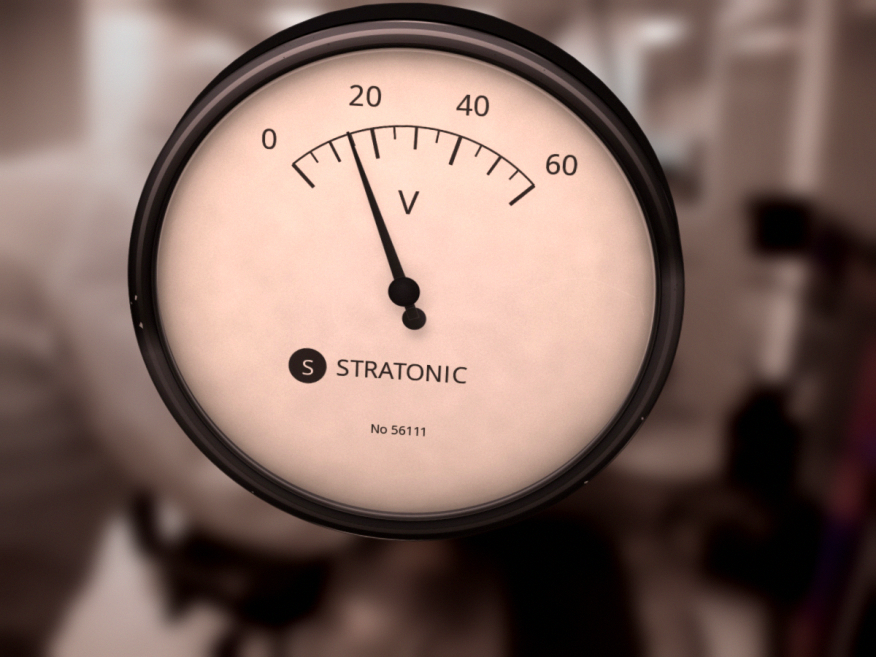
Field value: 15 V
